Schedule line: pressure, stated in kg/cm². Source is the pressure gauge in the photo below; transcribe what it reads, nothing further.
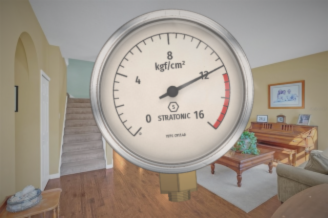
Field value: 12 kg/cm²
